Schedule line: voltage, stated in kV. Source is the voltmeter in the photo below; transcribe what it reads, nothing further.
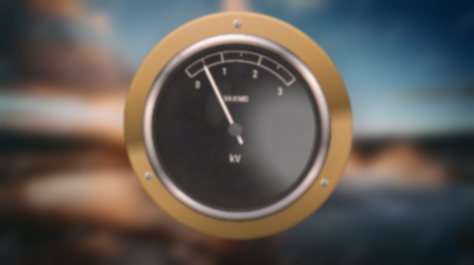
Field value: 0.5 kV
